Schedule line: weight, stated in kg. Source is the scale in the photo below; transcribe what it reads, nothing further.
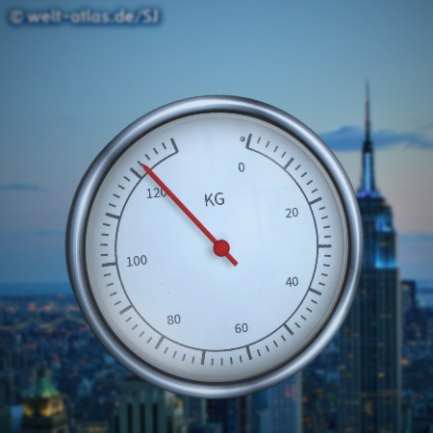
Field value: 122 kg
